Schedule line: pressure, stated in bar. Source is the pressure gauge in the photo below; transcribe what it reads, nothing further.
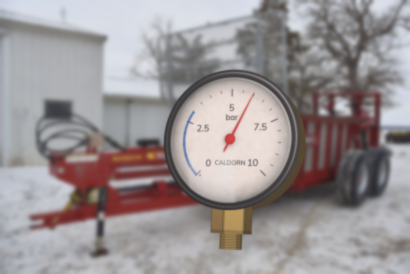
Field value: 6 bar
